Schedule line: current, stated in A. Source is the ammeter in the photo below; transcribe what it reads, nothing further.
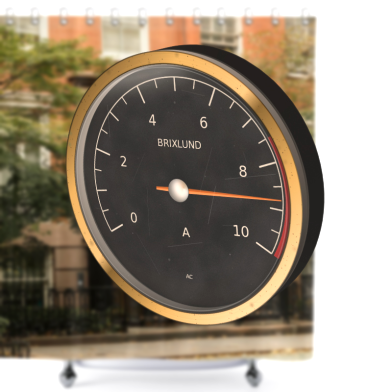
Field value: 8.75 A
